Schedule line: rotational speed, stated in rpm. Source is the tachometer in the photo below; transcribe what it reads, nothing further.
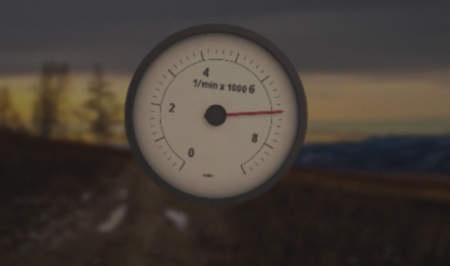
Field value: 7000 rpm
